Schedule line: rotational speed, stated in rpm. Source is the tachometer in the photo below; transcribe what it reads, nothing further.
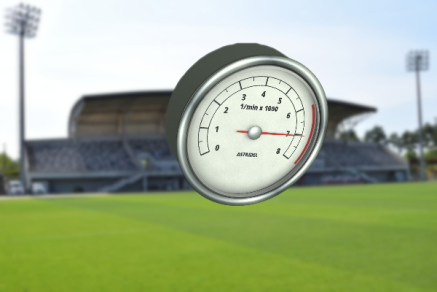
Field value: 7000 rpm
